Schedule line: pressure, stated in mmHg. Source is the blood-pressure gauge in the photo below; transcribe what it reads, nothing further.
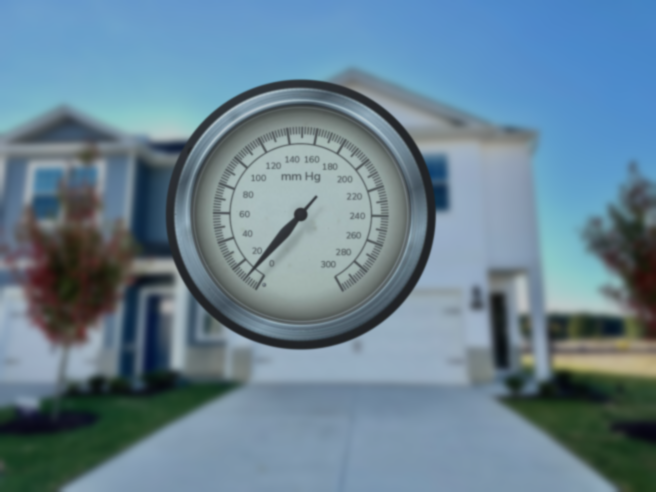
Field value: 10 mmHg
